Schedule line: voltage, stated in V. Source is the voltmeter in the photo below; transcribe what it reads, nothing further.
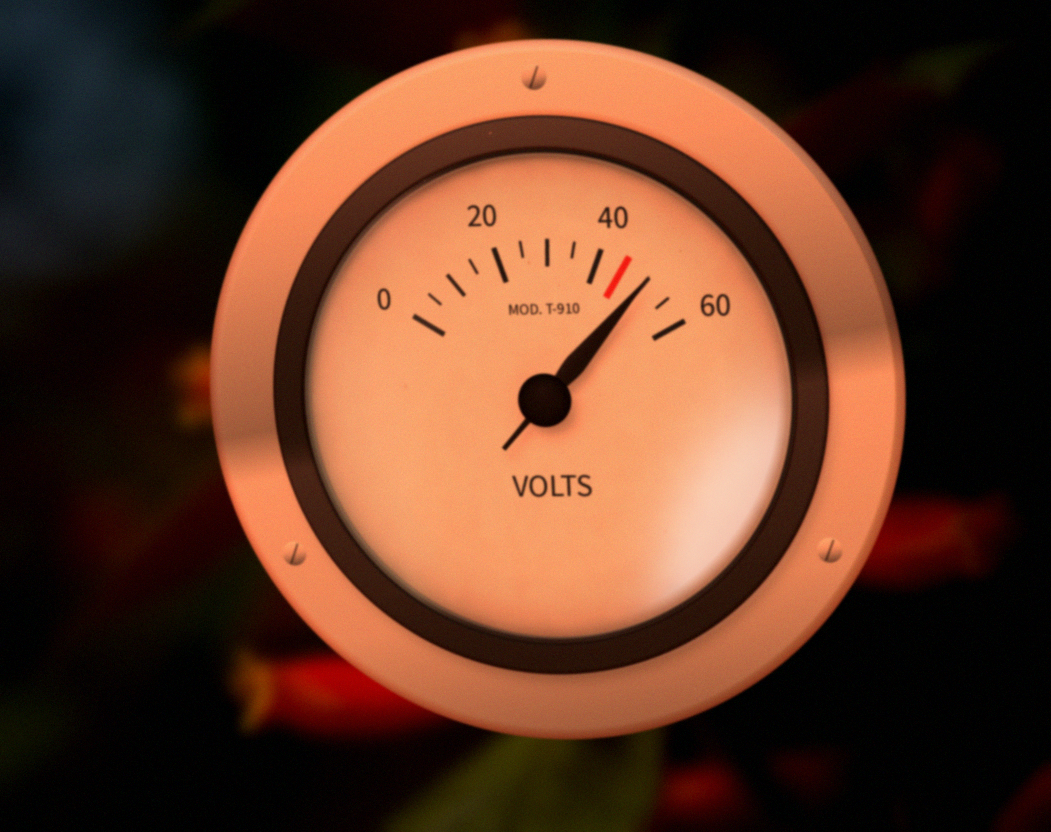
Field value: 50 V
